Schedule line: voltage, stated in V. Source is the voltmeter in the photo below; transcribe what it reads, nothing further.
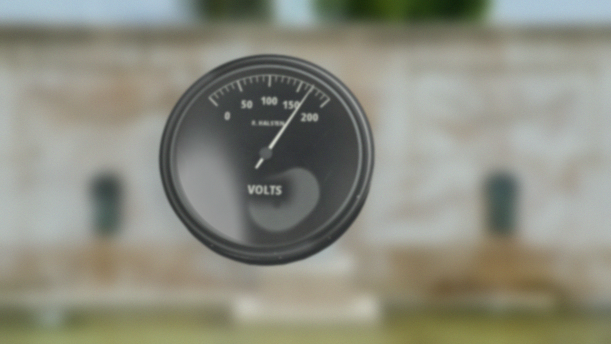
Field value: 170 V
